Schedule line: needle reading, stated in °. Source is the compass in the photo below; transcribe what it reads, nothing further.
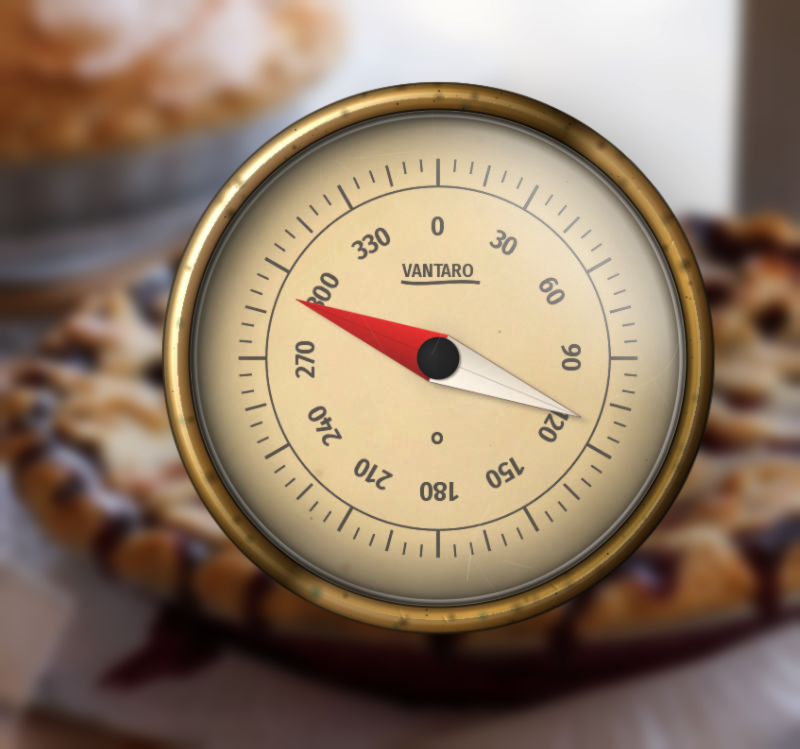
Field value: 292.5 °
